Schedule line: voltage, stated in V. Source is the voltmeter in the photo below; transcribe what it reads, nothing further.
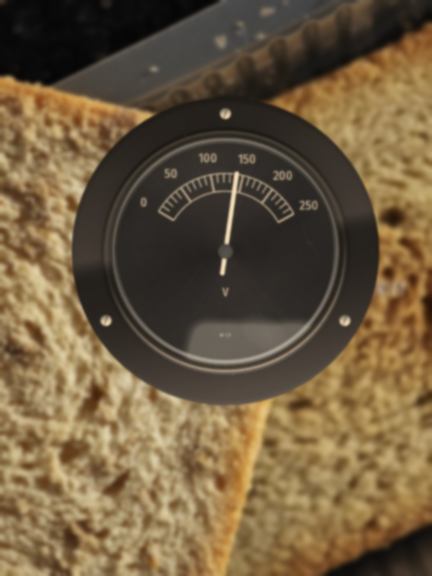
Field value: 140 V
